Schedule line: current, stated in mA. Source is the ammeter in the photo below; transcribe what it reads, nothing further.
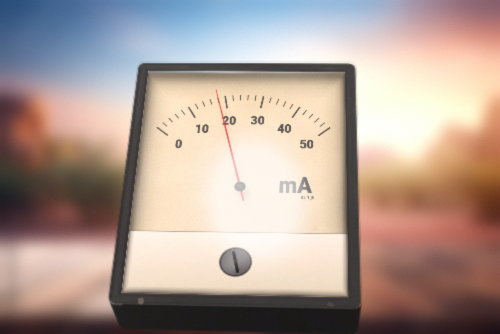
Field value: 18 mA
